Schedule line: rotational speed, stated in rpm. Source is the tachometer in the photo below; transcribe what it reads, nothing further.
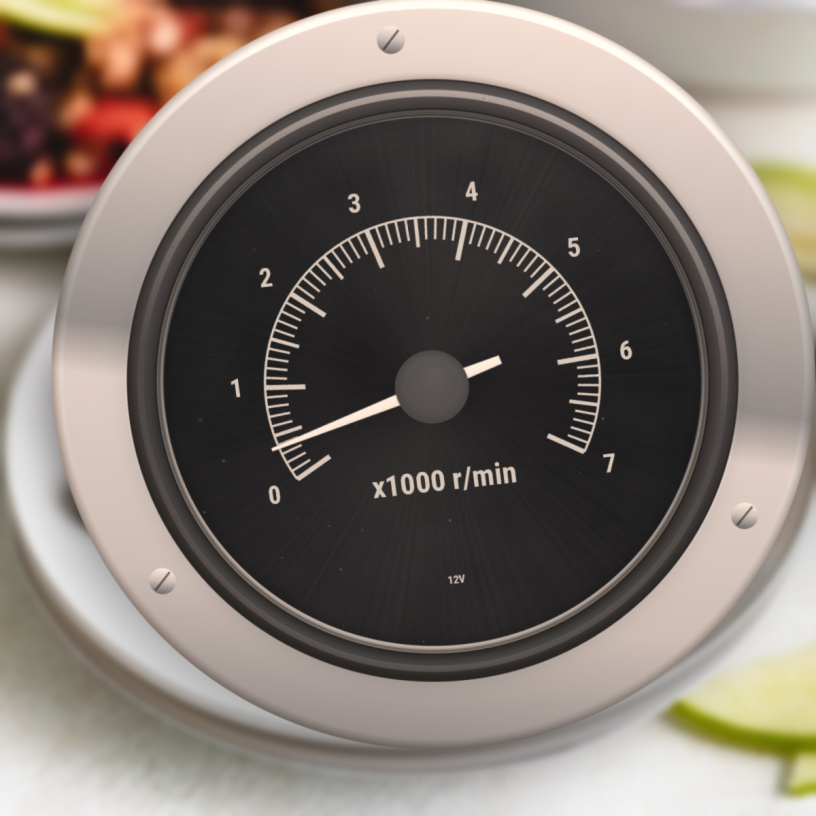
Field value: 400 rpm
